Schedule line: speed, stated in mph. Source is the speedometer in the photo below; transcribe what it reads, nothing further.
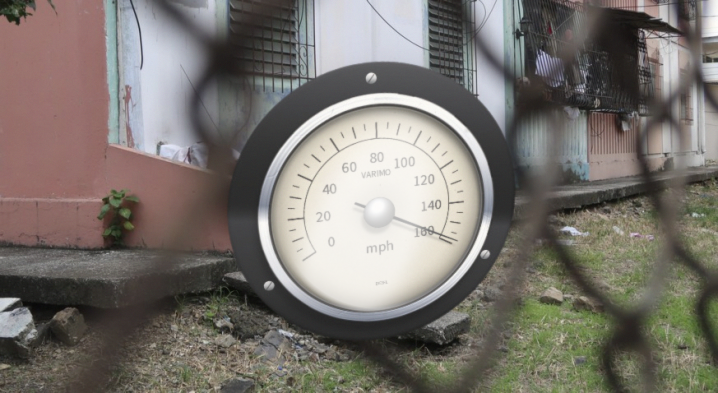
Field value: 157.5 mph
